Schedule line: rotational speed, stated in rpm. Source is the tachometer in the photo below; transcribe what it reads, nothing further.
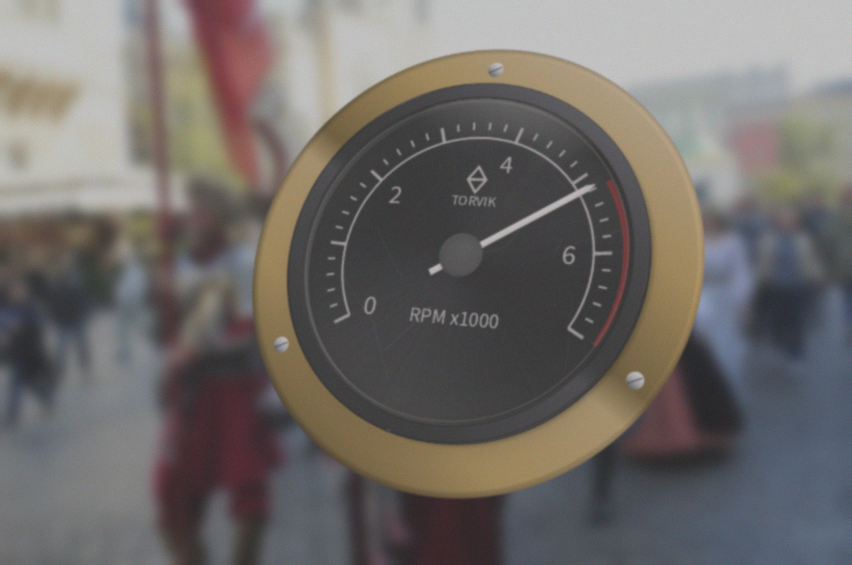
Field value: 5200 rpm
